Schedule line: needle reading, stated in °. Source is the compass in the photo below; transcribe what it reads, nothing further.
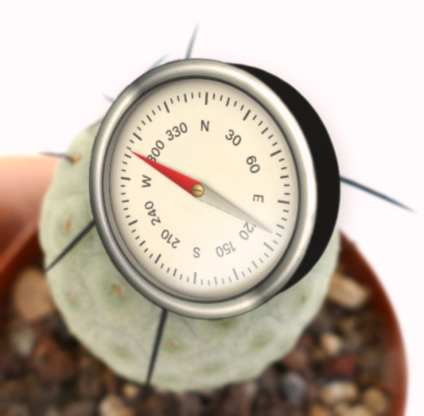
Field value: 290 °
